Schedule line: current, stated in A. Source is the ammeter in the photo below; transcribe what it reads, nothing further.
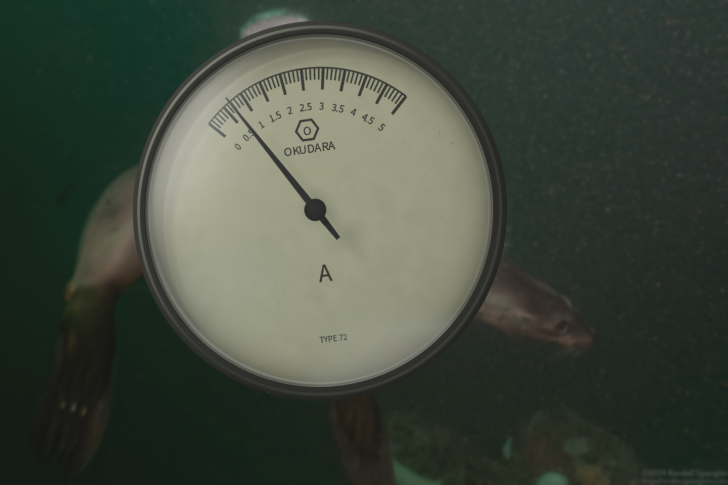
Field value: 0.7 A
